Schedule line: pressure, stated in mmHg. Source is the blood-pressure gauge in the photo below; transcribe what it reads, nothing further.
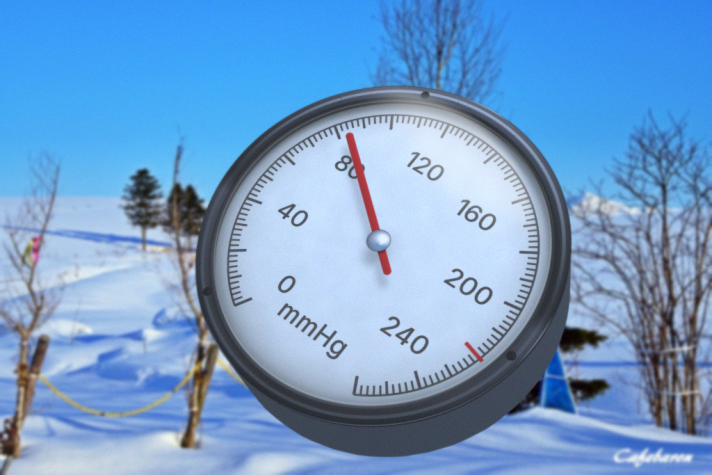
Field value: 84 mmHg
